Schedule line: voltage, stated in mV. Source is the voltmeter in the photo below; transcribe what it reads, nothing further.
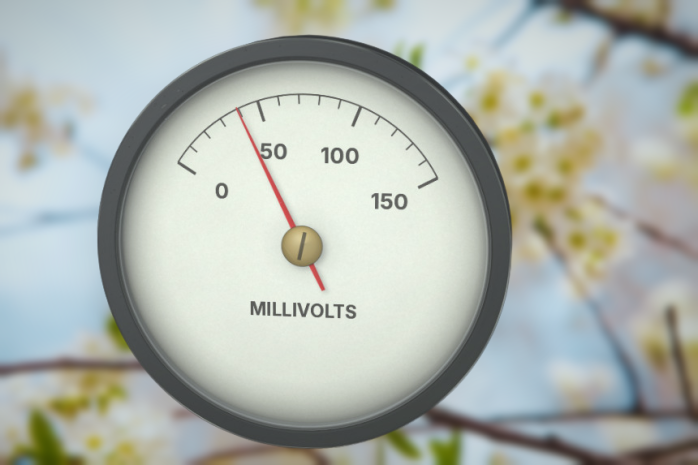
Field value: 40 mV
